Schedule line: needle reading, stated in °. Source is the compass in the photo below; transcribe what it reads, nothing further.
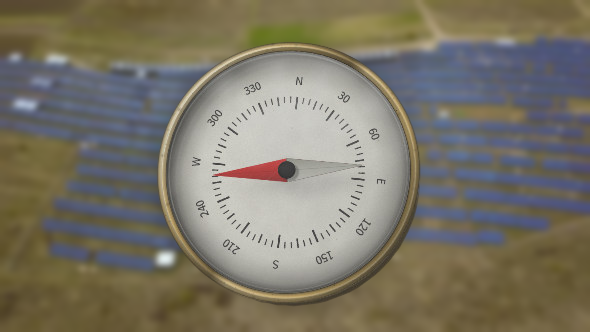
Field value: 260 °
